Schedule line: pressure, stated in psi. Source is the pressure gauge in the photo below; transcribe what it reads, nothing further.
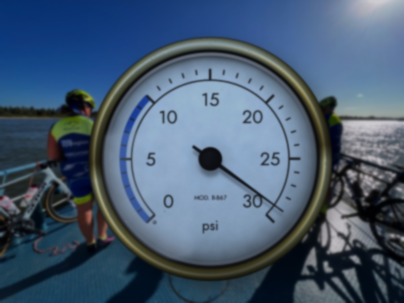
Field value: 29 psi
